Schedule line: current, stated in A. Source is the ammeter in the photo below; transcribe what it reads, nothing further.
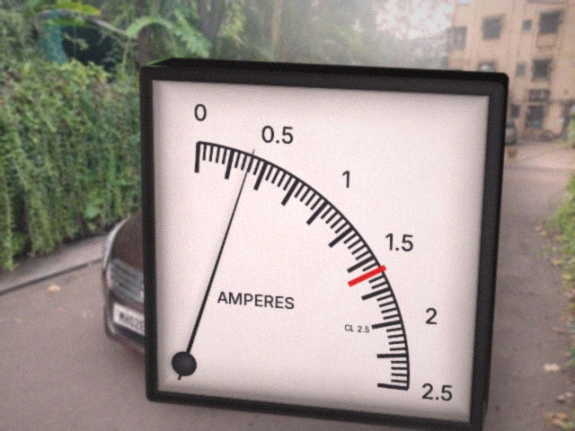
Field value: 0.4 A
